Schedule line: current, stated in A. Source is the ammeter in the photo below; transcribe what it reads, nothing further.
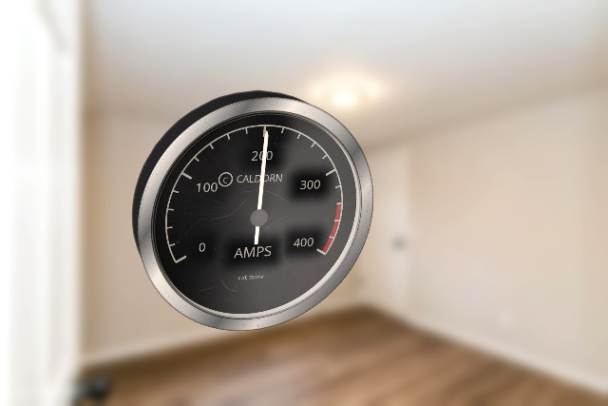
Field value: 200 A
